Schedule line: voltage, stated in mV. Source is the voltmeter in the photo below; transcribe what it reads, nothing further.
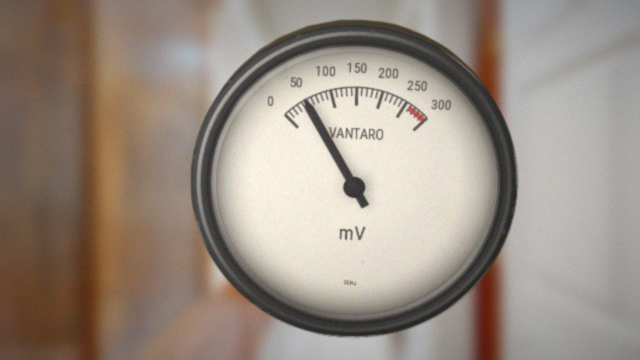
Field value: 50 mV
